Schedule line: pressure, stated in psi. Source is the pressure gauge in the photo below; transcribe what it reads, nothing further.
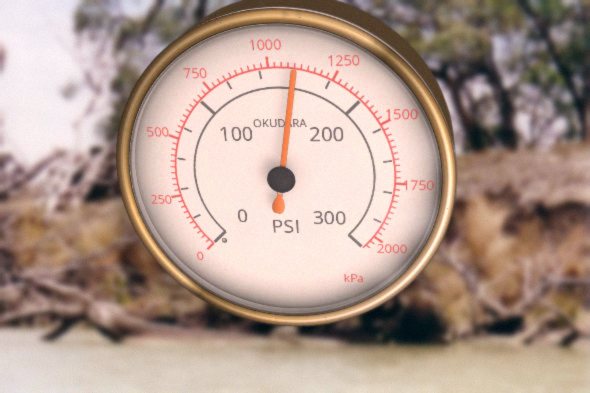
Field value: 160 psi
